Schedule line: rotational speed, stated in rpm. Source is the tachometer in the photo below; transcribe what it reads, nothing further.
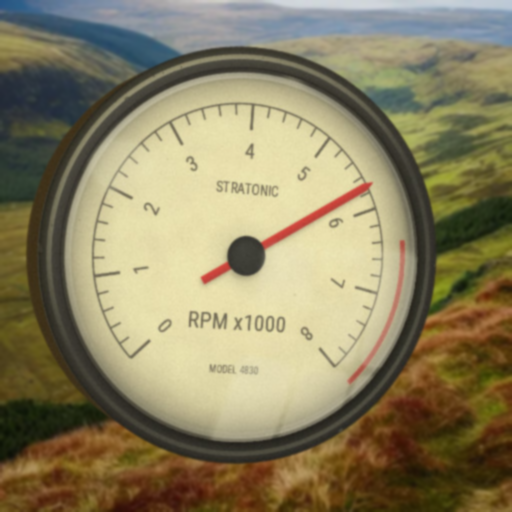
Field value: 5700 rpm
